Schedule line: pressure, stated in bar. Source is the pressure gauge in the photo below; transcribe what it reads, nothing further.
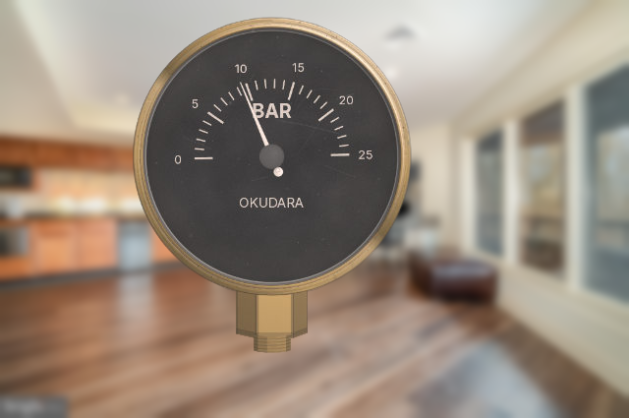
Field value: 9.5 bar
